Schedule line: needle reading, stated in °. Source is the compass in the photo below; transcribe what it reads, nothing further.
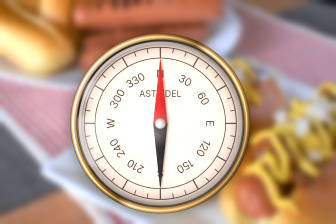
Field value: 0 °
